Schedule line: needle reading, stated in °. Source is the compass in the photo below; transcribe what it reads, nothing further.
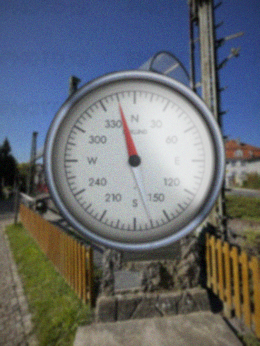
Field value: 345 °
